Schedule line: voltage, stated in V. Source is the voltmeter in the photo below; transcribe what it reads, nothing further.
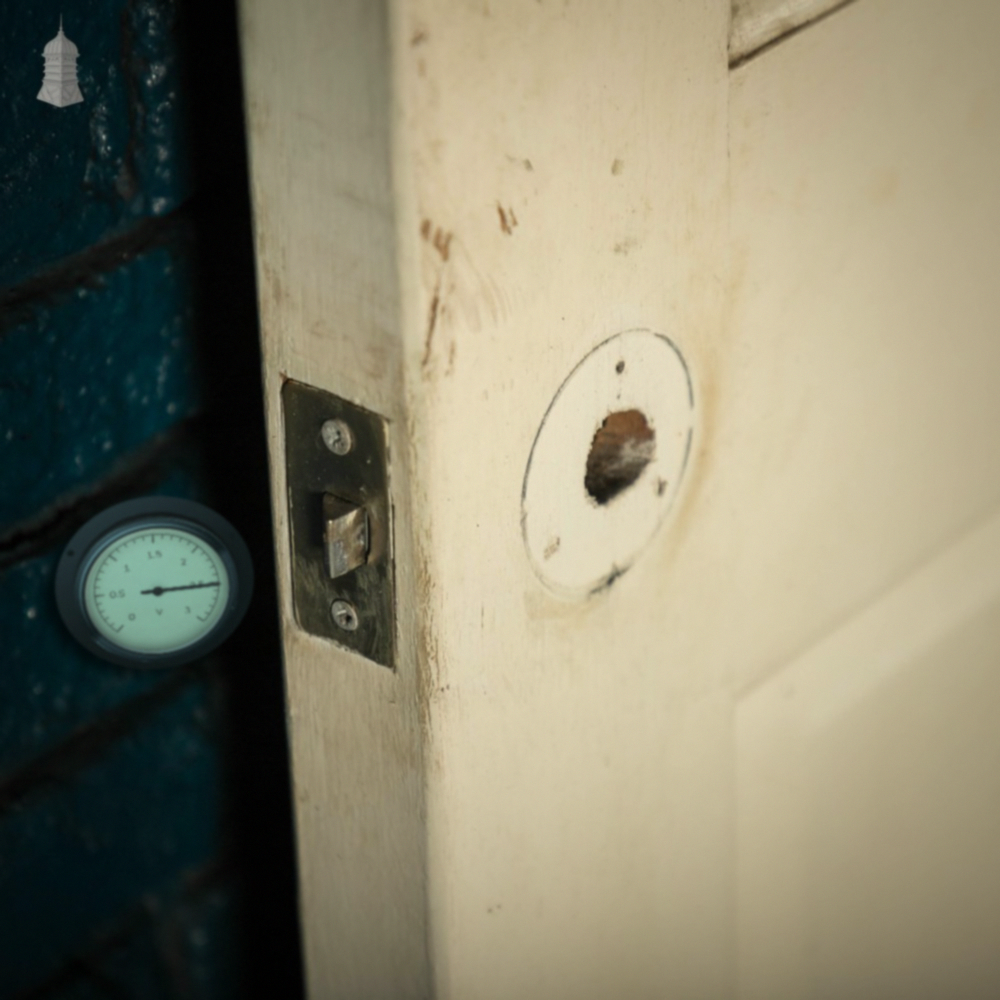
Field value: 2.5 V
